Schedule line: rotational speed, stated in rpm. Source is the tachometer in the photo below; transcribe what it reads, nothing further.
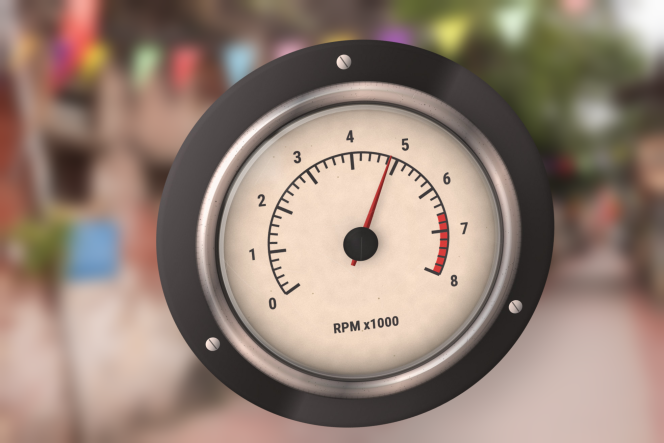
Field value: 4800 rpm
